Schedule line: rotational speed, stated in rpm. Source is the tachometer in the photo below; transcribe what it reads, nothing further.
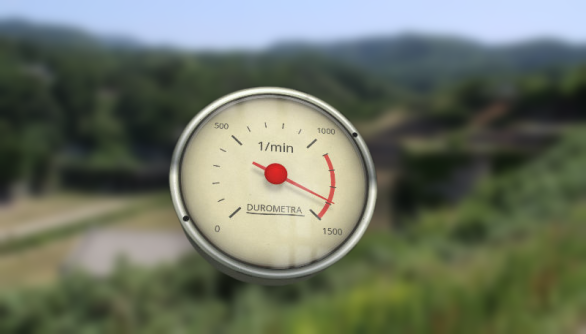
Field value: 1400 rpm
